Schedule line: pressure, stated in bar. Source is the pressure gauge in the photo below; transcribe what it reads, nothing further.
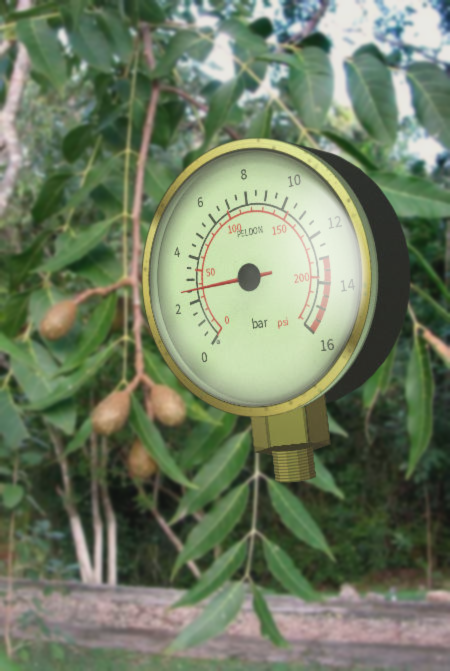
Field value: 2.5 bar
